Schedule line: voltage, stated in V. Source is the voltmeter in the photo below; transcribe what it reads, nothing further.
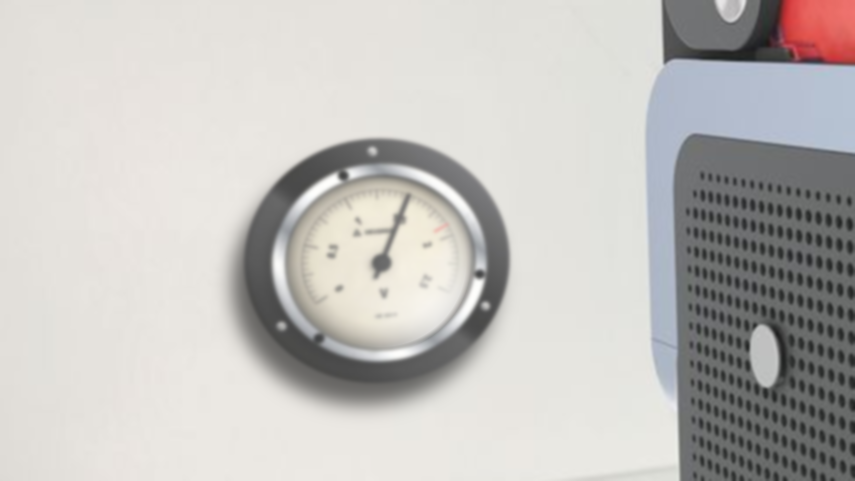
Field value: 1.5 V
